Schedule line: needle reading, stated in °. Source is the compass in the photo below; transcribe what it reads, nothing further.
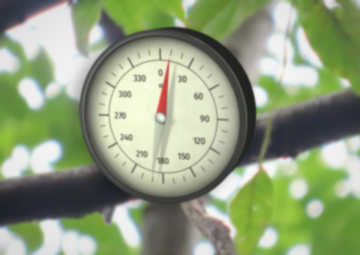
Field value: 10 °
